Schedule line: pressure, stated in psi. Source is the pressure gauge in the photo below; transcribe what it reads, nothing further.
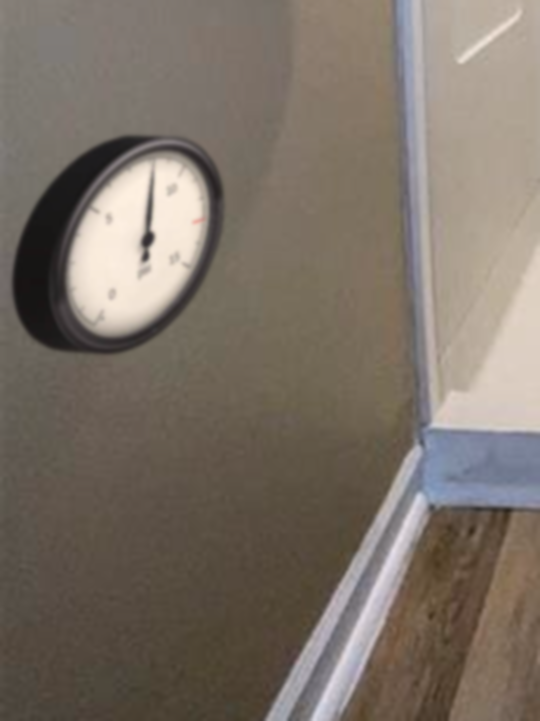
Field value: 8 psi
